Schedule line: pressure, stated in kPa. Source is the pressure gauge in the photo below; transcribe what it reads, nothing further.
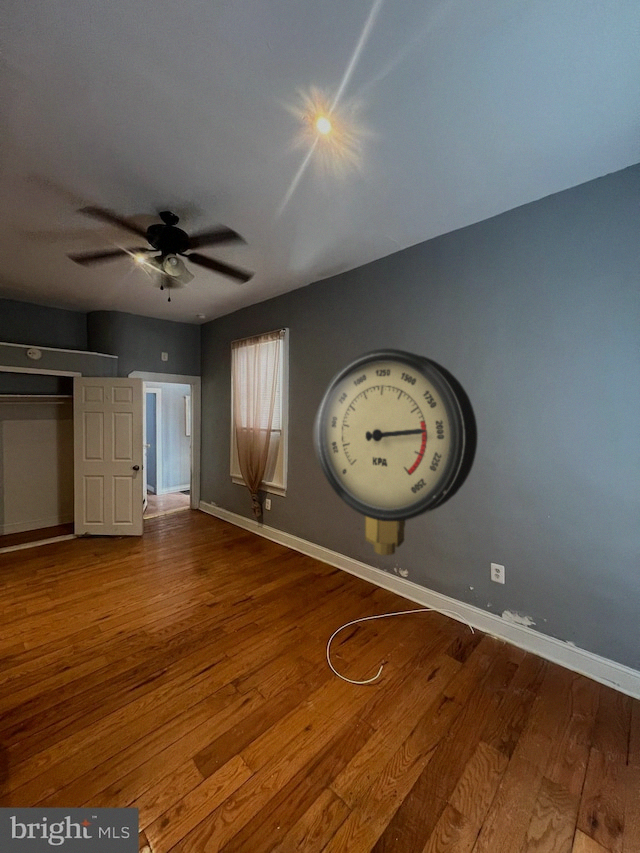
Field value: 2000 kPa
